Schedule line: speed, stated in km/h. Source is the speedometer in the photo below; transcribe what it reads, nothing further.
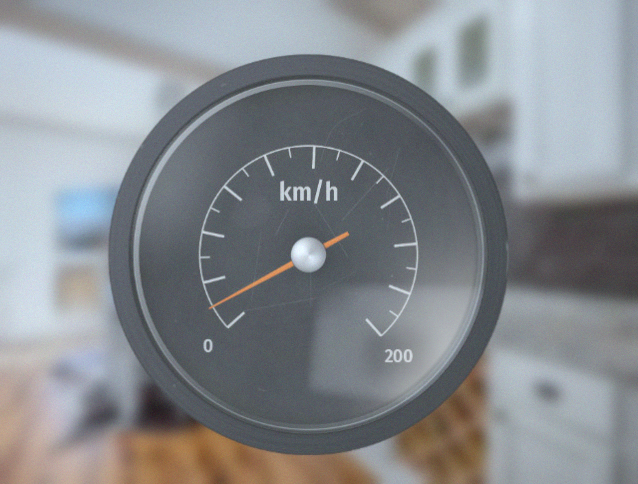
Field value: 10 km/h
